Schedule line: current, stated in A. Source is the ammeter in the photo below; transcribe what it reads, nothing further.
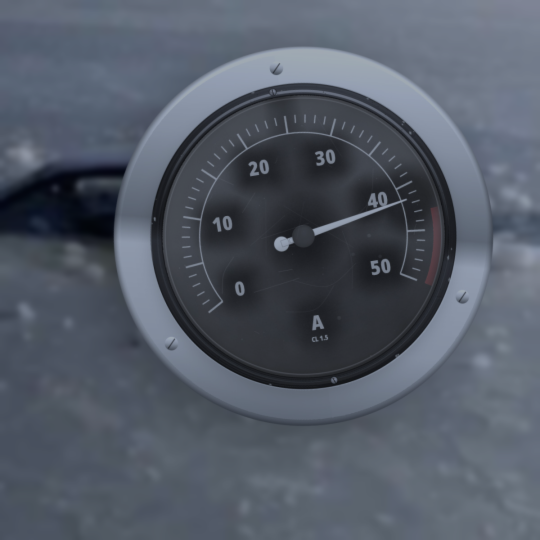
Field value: 41.5 A
